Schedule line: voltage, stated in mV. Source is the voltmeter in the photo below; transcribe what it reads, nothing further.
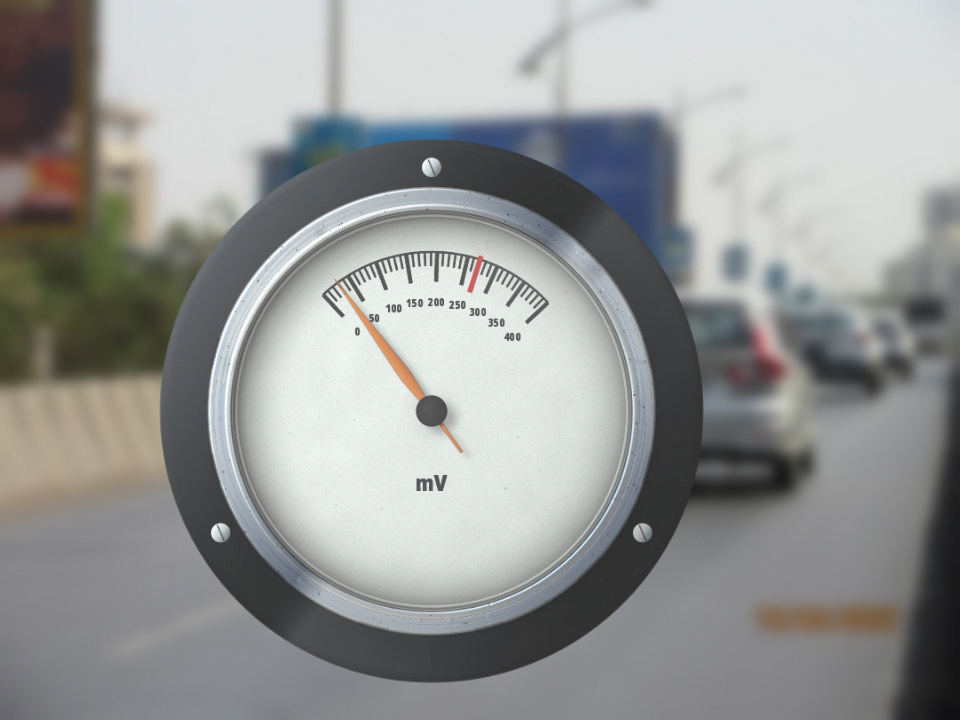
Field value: 30 mV
